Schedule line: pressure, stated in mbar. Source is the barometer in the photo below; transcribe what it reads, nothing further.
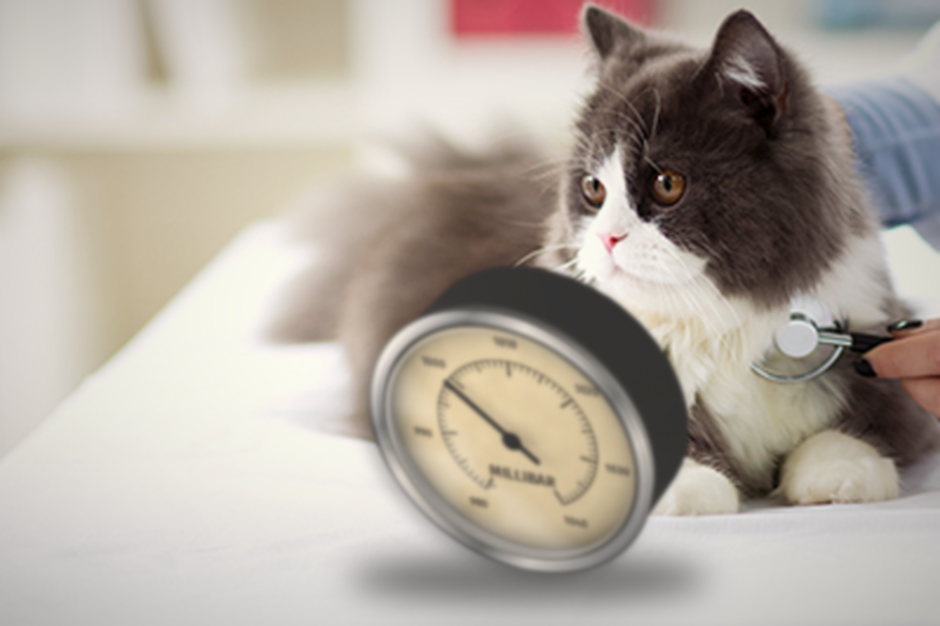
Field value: 1000 mbar
